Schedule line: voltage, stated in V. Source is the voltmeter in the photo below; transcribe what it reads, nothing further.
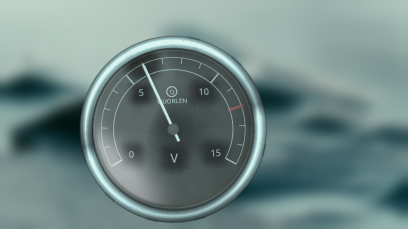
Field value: 6 V
